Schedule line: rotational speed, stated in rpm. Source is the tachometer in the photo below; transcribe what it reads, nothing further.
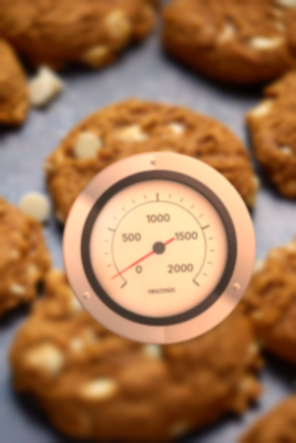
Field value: 100 rpm
